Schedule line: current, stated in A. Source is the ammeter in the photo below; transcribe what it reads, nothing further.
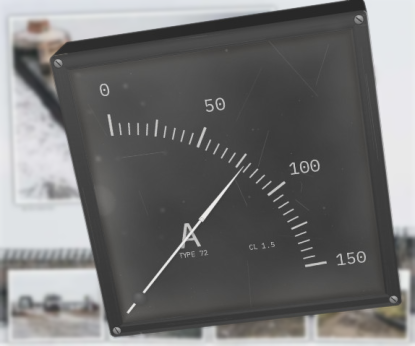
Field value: 77.5 A
